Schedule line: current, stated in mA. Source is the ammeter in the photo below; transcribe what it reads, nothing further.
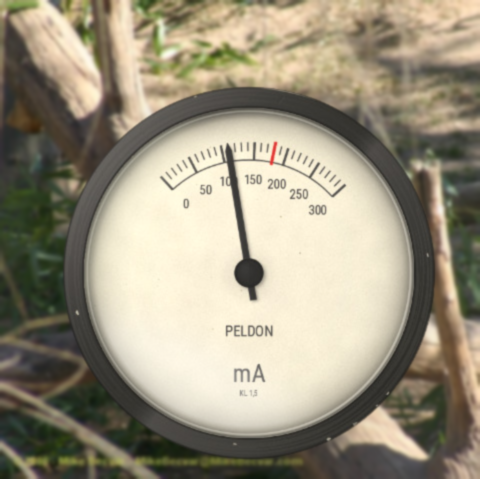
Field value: 110 mA
